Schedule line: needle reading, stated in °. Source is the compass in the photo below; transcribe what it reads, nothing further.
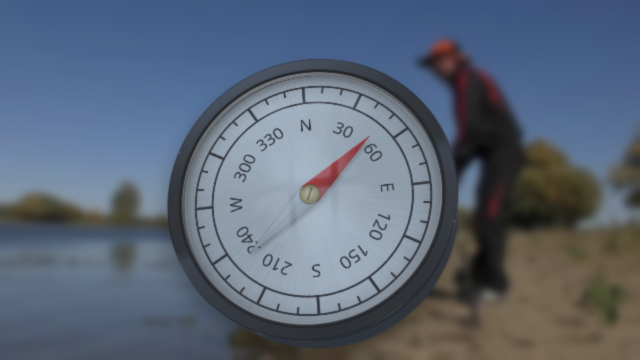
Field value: 50 °
